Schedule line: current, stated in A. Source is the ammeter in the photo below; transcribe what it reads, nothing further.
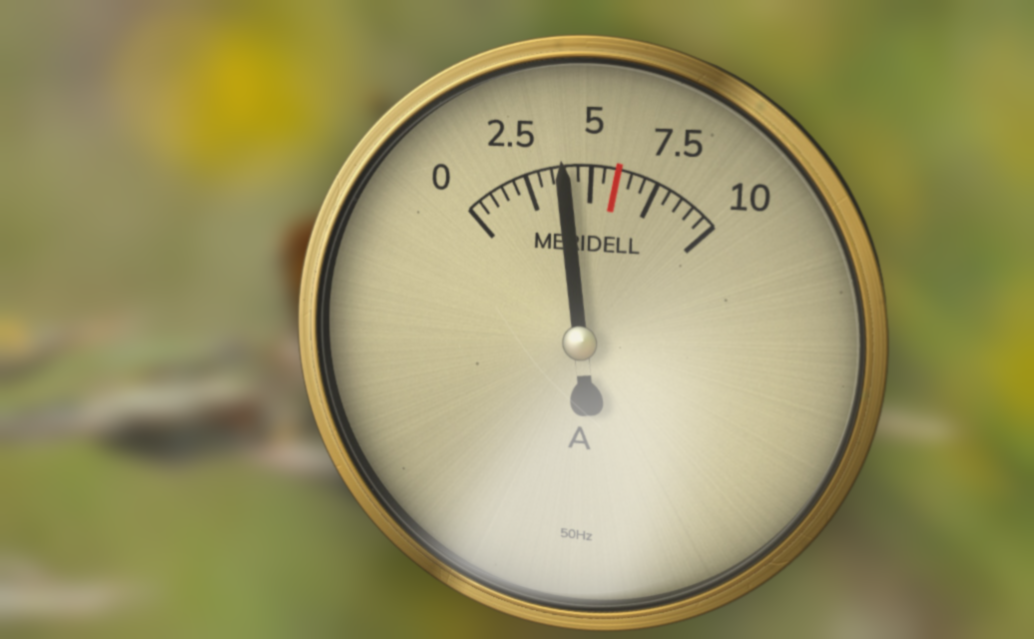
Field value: 4 A
